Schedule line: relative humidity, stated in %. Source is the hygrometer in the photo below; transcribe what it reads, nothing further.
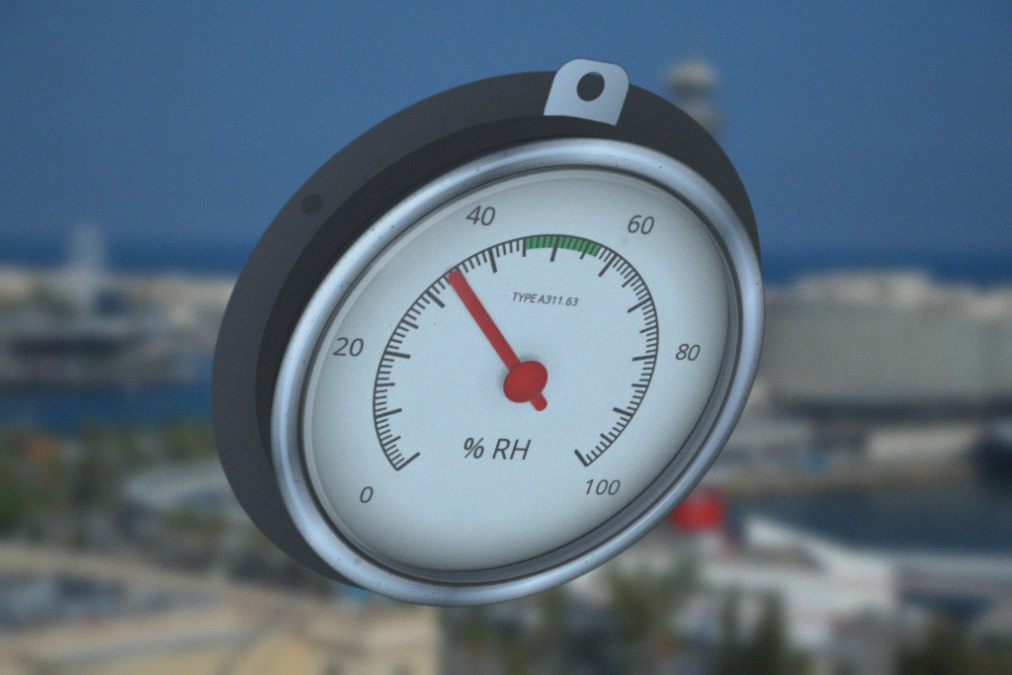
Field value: 34 %
